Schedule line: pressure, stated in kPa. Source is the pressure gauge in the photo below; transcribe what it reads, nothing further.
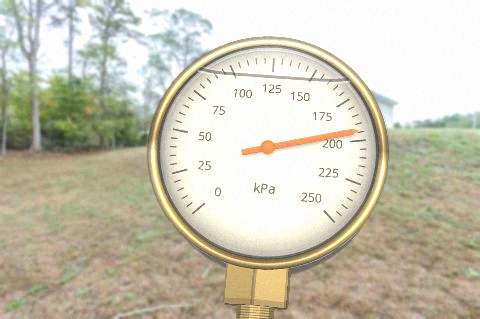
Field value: 195 kPa
